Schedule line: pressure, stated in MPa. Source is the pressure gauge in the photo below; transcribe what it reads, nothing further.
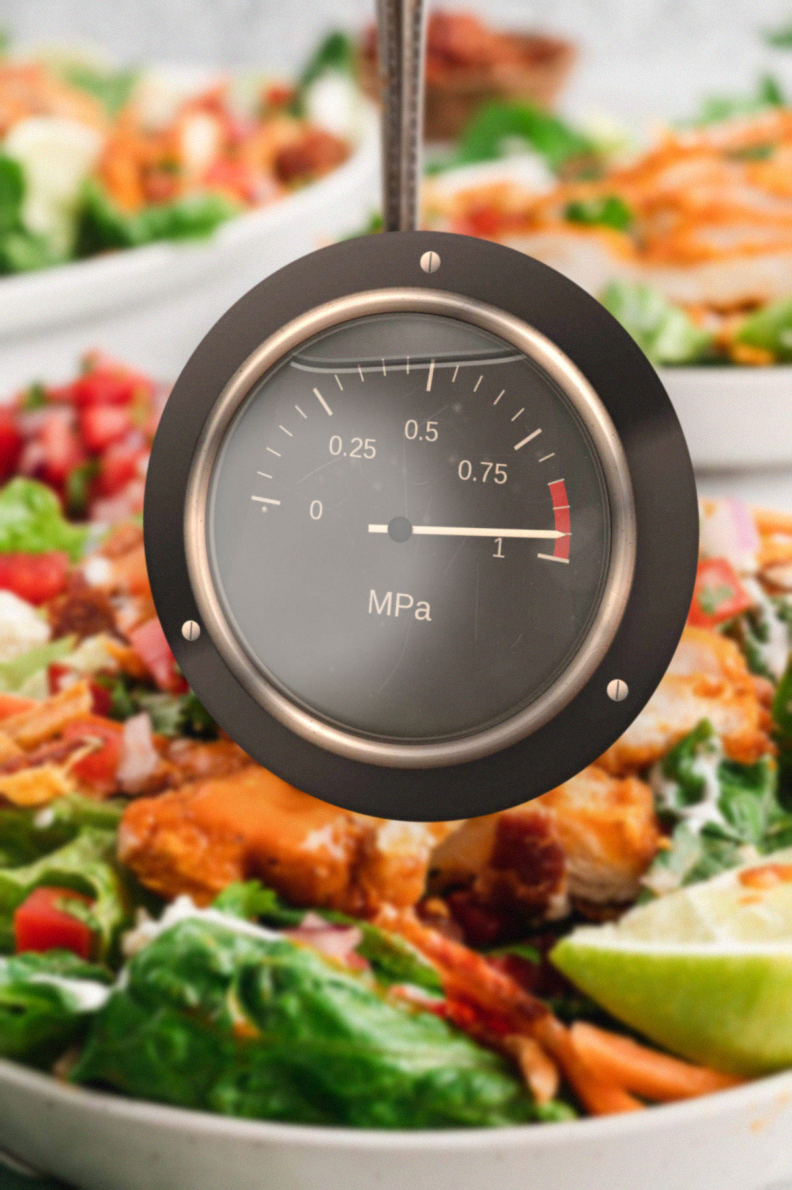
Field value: 0.95 MPa
